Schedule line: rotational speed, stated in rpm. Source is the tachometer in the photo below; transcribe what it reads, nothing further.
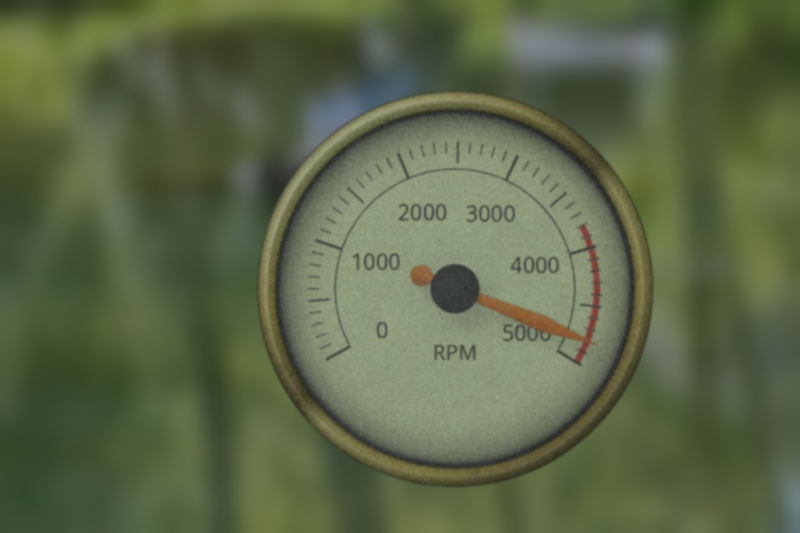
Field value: 4800 rpm
